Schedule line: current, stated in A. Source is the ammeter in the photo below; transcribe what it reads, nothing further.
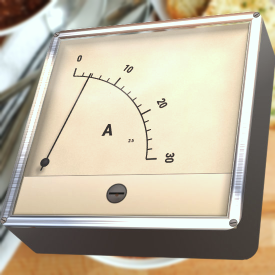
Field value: 4 A
